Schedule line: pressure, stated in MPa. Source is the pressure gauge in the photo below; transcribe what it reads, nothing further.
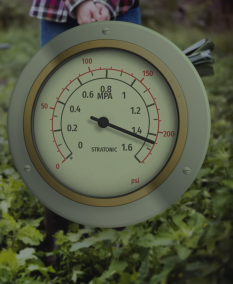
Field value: 1.45 MPa
